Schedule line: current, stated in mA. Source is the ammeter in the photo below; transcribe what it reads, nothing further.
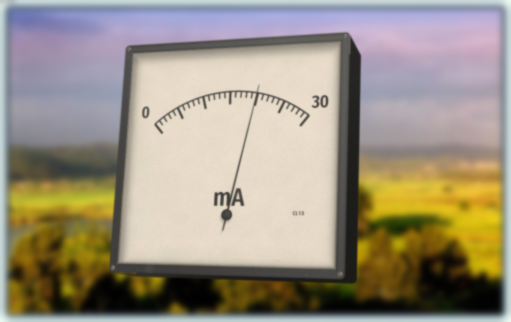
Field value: 20 mA
